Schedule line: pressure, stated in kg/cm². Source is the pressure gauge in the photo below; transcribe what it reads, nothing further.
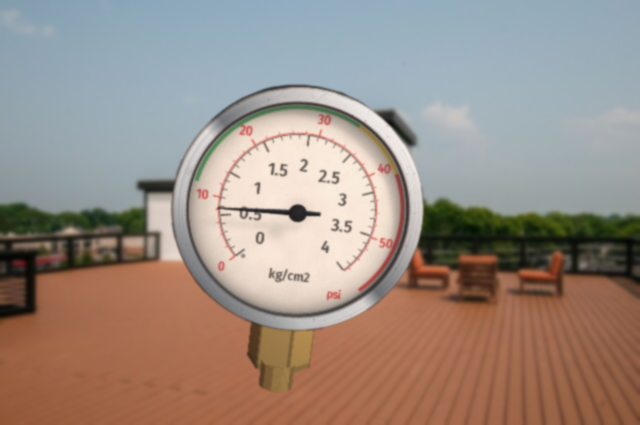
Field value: 0.6 kg/cm²
